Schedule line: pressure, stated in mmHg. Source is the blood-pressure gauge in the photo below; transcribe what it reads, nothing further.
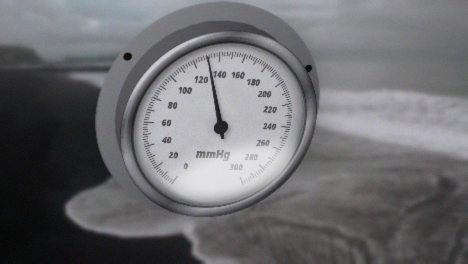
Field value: 130 mmHg
